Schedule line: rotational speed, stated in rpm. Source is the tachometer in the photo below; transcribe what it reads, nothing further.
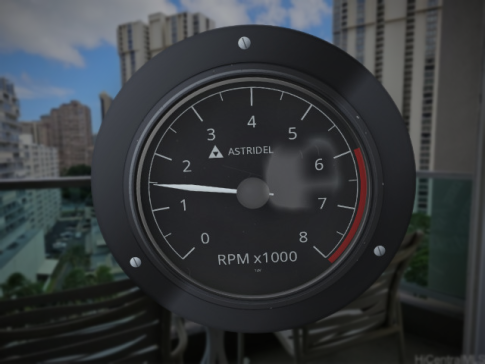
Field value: 1500 rpm
